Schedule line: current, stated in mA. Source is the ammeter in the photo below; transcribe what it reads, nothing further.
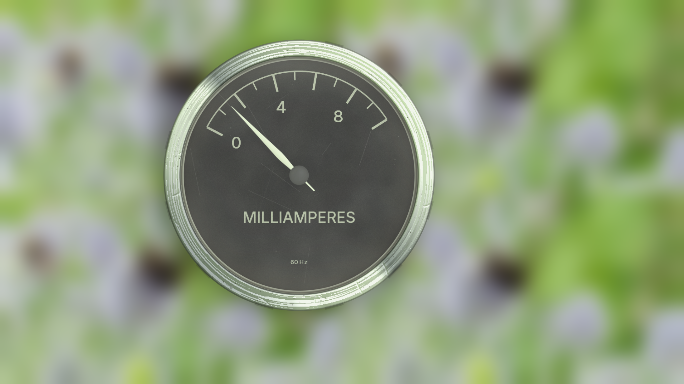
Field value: 1.5 mA
